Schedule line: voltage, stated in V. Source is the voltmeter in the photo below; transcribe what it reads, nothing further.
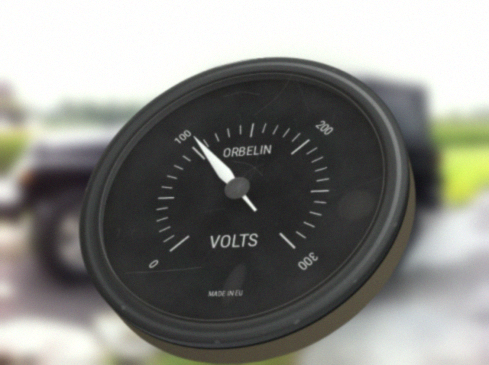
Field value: 105 V
